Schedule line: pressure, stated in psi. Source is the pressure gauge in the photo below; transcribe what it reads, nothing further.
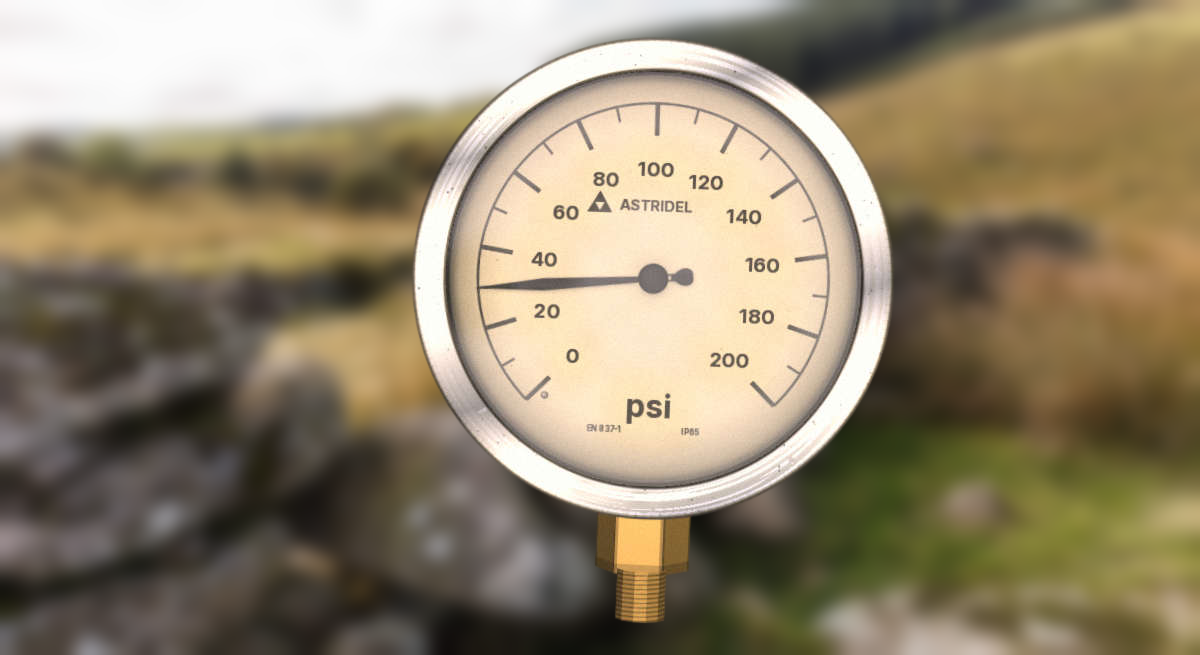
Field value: 30 psi
